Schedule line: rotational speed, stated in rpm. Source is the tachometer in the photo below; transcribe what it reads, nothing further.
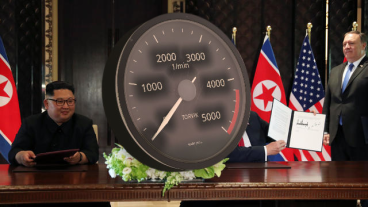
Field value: 0 rpm
